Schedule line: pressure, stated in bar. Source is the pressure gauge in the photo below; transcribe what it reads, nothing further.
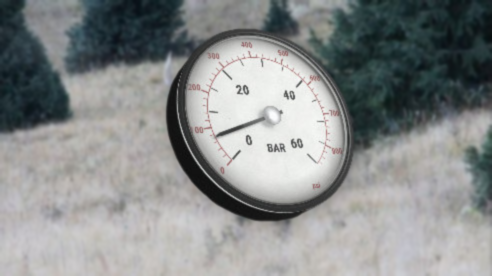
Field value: 5 bar
